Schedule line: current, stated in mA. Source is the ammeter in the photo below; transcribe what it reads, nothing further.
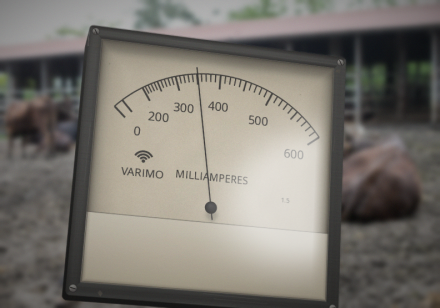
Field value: 350 mA
